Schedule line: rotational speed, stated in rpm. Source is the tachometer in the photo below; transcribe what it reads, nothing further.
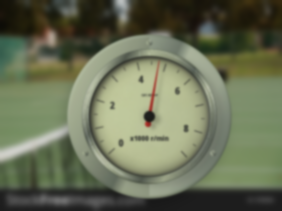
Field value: 4750 rpm
